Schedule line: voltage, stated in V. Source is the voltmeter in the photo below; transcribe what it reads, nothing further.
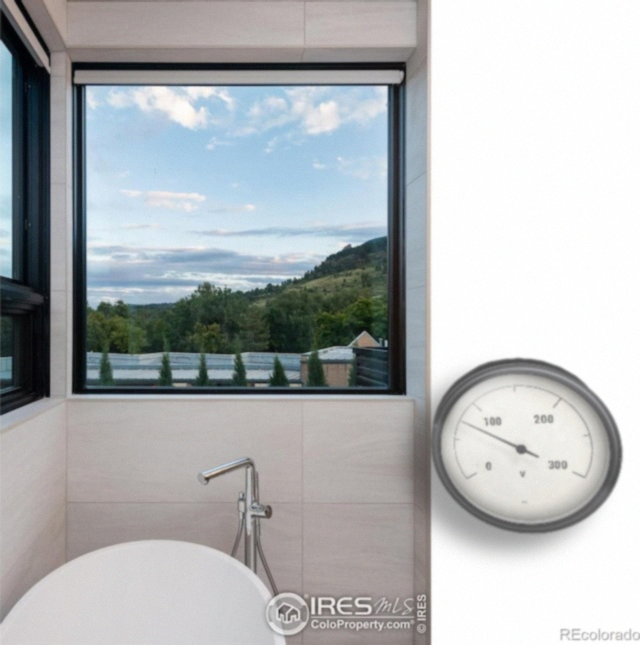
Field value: 75 V
